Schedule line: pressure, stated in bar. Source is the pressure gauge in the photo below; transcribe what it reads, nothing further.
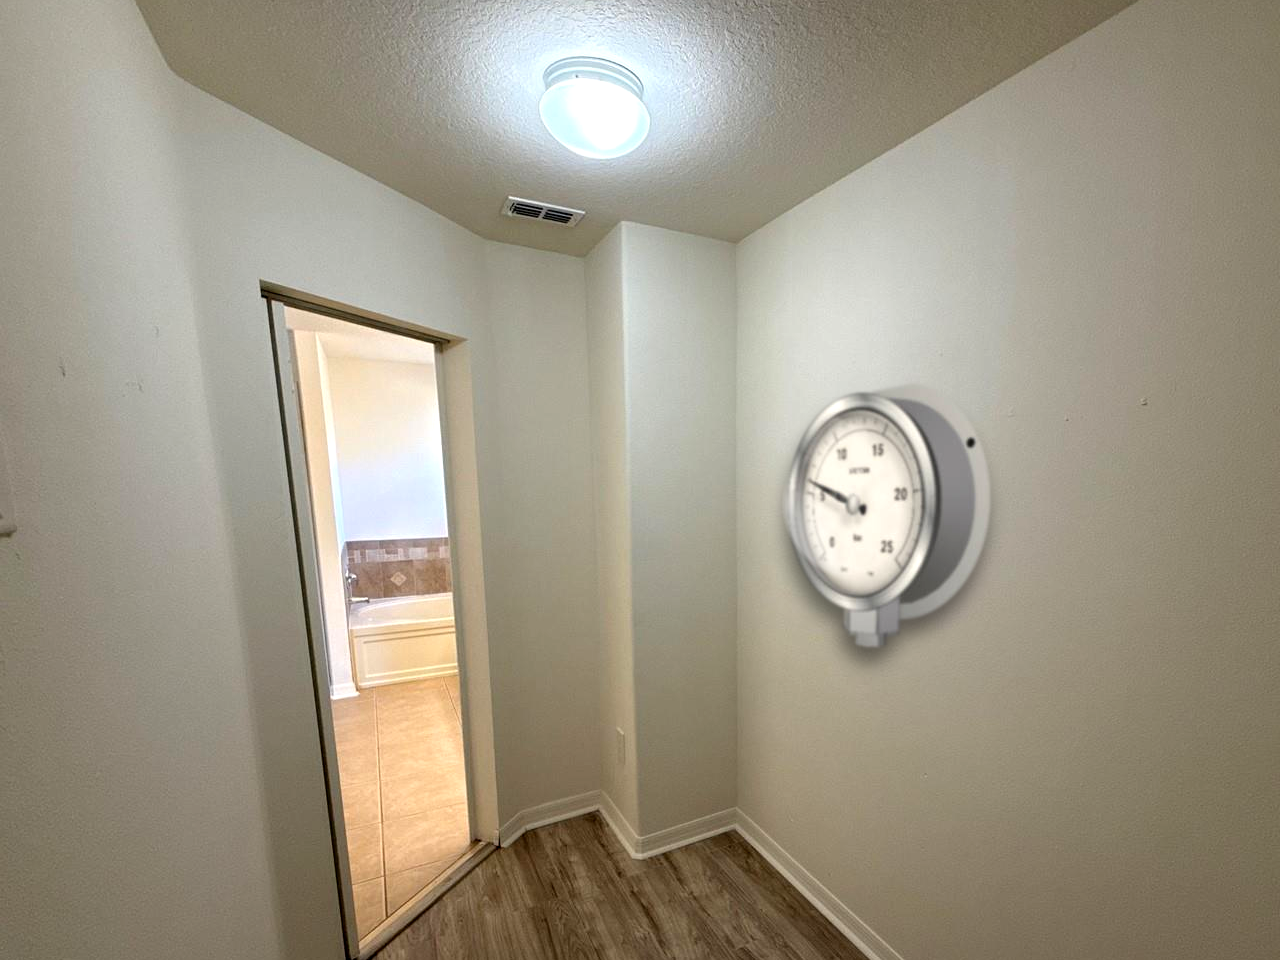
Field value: 6 bar
